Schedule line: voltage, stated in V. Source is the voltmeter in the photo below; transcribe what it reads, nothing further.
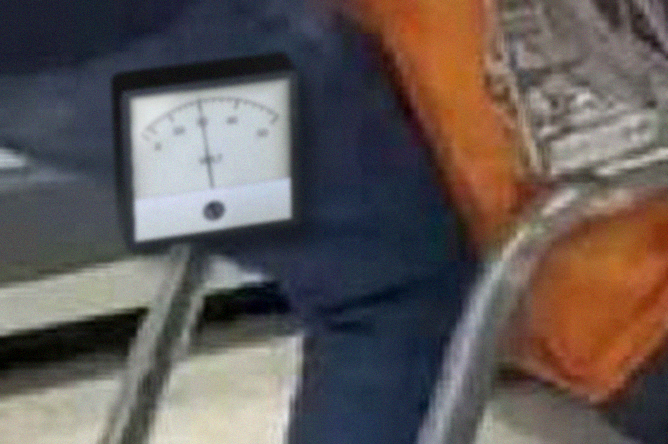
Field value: 30 V
